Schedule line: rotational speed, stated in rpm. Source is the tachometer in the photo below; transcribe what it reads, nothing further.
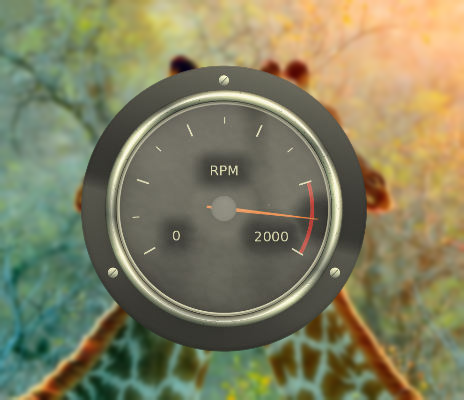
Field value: 1800 rpm
